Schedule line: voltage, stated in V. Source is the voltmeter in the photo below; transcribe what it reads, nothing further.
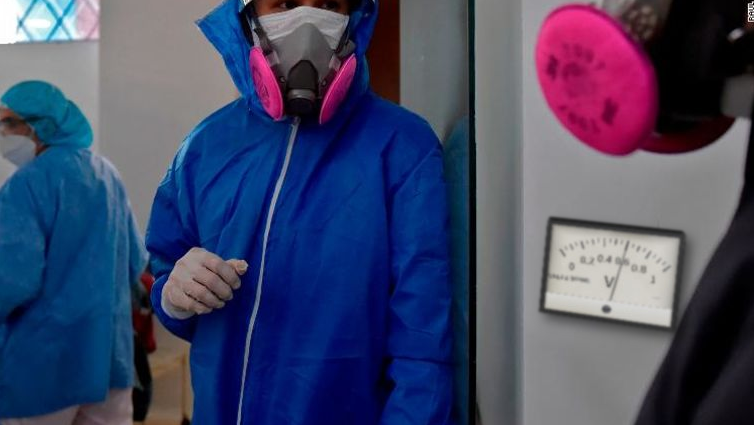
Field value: 0.6 V
